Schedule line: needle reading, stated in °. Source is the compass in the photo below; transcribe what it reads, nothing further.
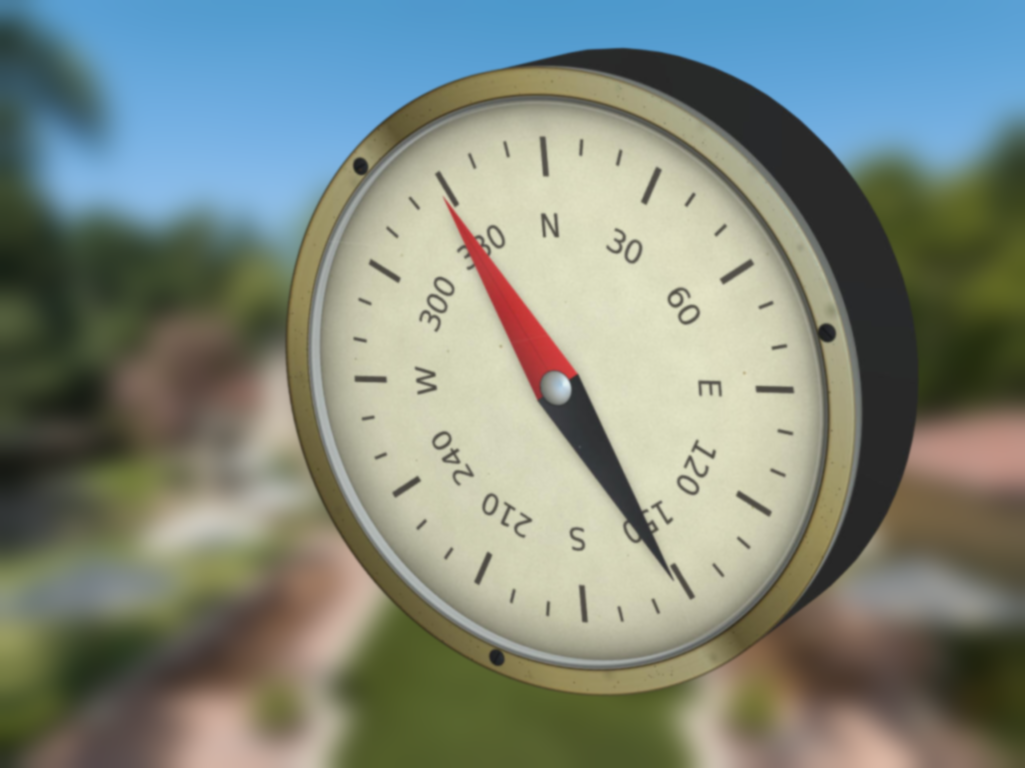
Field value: 330 °
